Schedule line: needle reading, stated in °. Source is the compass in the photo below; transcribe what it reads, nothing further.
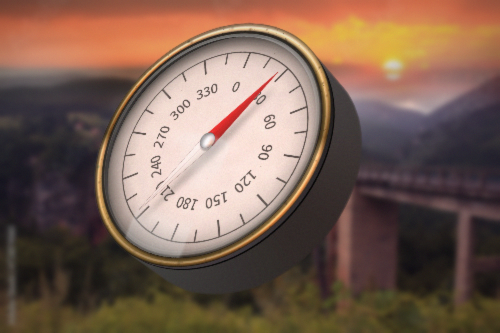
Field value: 30 °
